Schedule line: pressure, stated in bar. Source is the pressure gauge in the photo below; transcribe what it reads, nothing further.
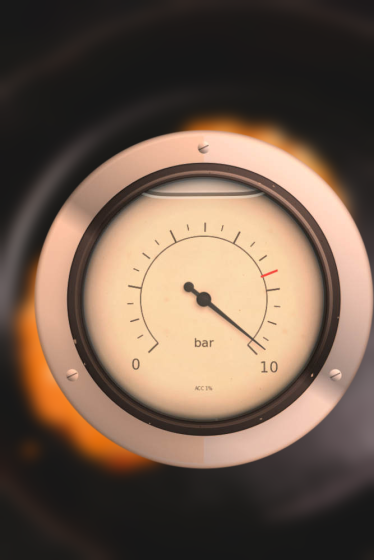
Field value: 9.75 bar
